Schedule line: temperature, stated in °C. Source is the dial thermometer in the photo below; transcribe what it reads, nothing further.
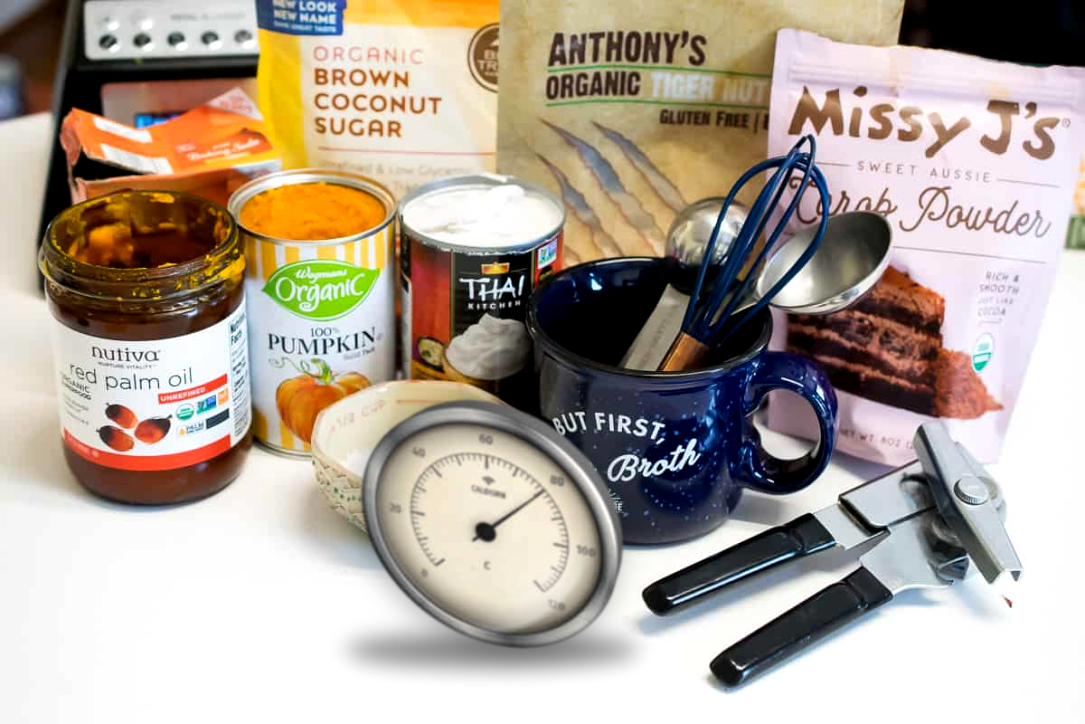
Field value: 80 °C
